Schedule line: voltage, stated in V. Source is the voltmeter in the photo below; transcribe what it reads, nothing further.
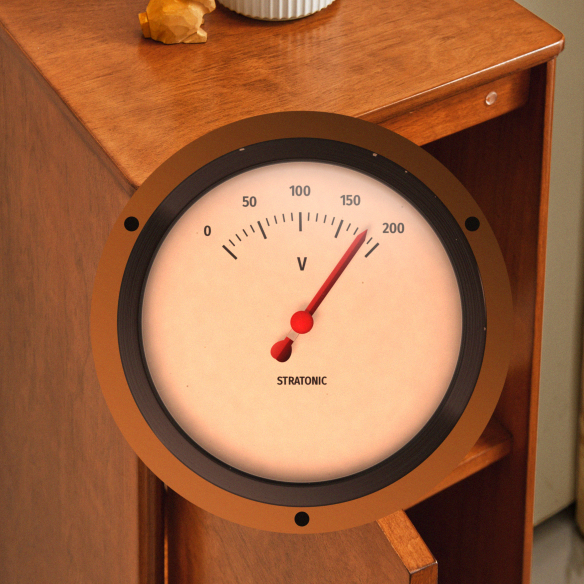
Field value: 180 V
